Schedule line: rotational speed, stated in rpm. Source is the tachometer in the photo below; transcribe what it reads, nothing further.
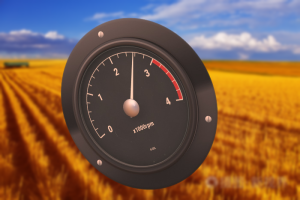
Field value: 2600 rpm
